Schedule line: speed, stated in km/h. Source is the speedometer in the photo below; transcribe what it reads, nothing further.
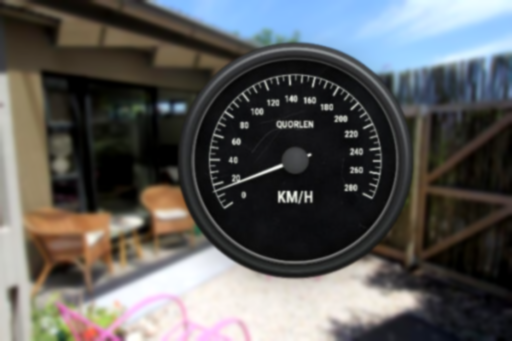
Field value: 15 km/h
